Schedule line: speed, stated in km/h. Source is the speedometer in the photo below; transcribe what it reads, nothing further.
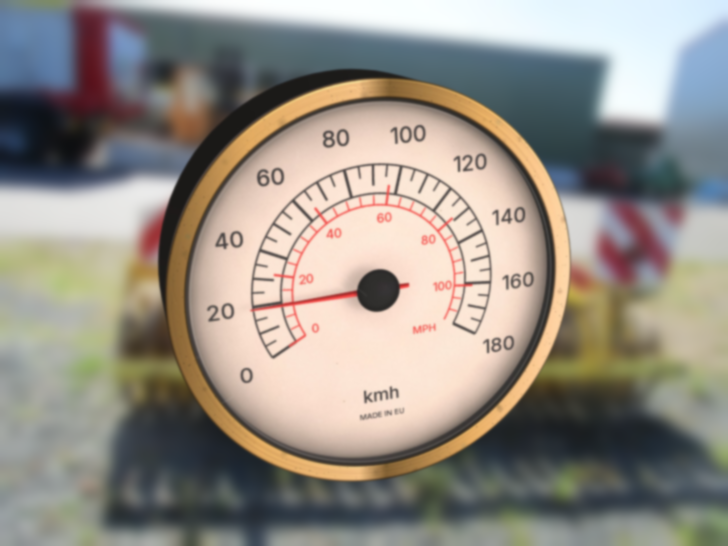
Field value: 20 km/h
